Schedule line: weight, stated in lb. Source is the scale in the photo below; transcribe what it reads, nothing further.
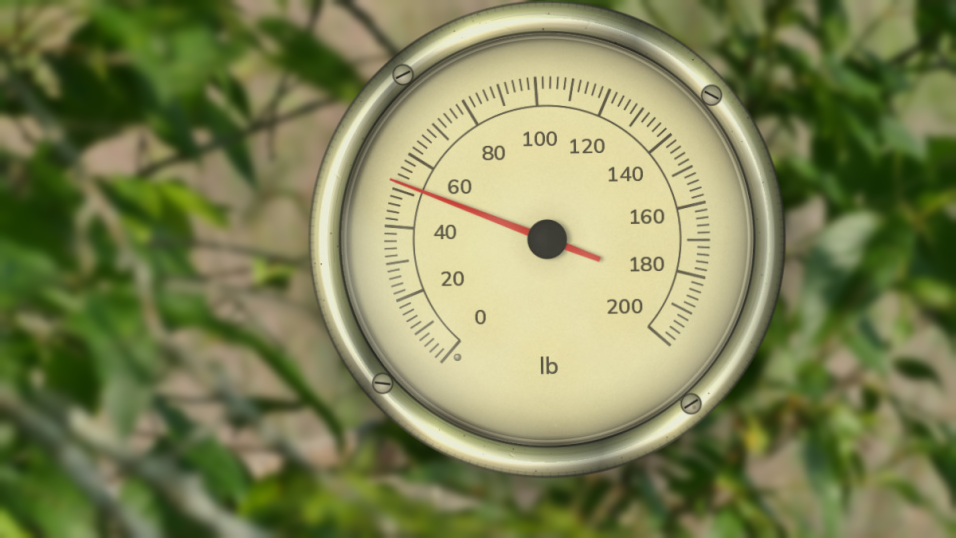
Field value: 52 lb
